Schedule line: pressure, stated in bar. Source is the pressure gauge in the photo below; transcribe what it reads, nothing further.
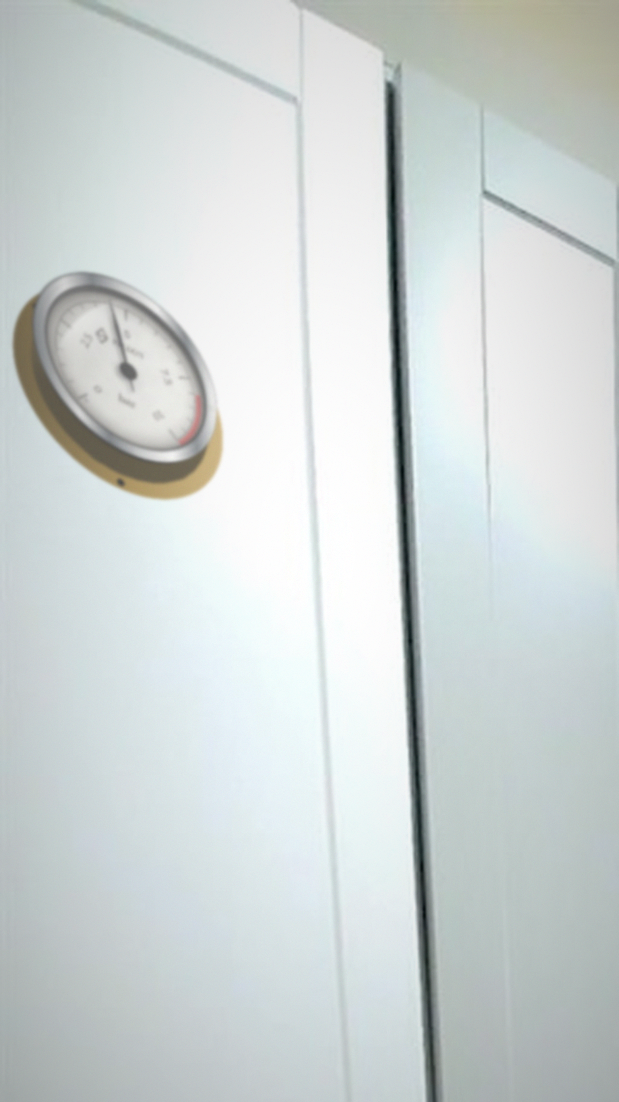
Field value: 4.5 bar
